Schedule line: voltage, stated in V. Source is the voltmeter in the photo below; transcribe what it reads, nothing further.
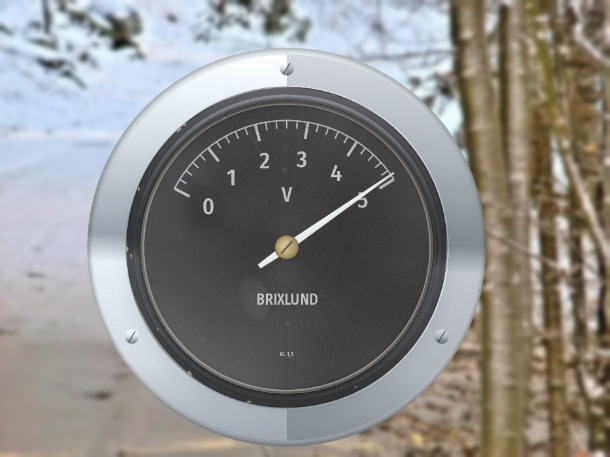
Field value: 4.9 V
